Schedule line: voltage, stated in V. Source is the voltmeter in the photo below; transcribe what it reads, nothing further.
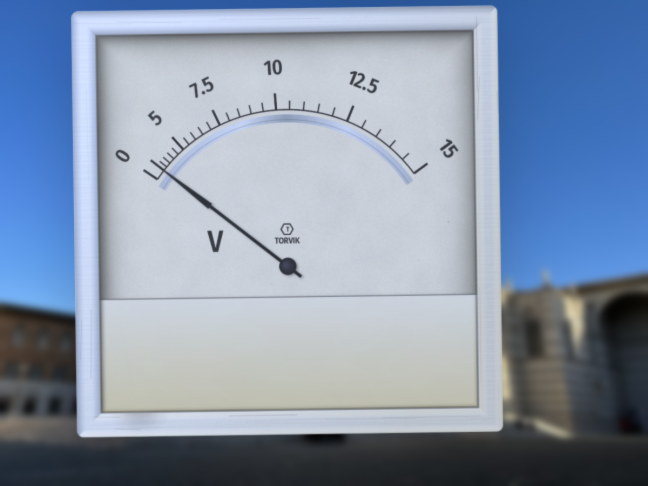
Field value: 2.5 V
